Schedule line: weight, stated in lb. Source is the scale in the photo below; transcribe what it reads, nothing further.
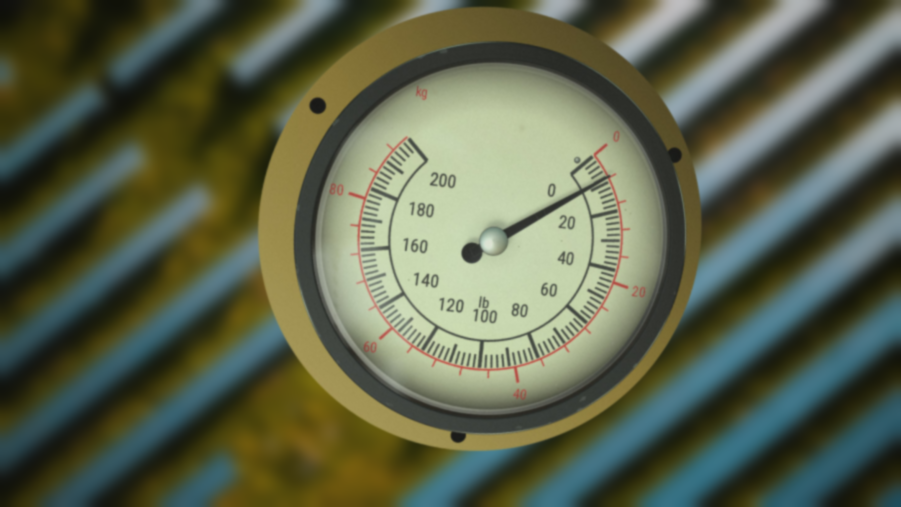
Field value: 8 lb
